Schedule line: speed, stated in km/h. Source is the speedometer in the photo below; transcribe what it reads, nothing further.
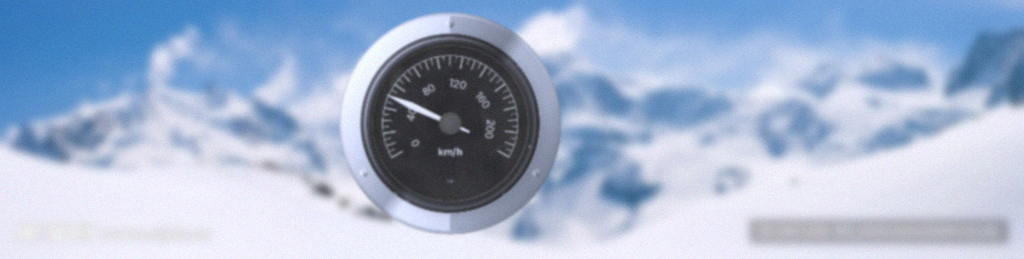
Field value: 50 km/h
